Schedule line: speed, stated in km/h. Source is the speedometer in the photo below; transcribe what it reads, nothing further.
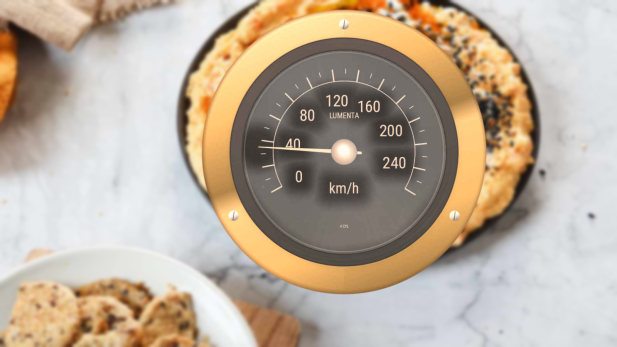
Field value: 35 km/h
